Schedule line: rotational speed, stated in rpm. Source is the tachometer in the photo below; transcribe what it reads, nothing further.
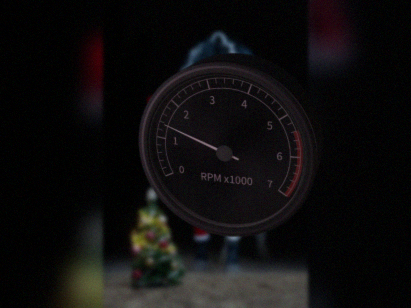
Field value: 1400 rpm
